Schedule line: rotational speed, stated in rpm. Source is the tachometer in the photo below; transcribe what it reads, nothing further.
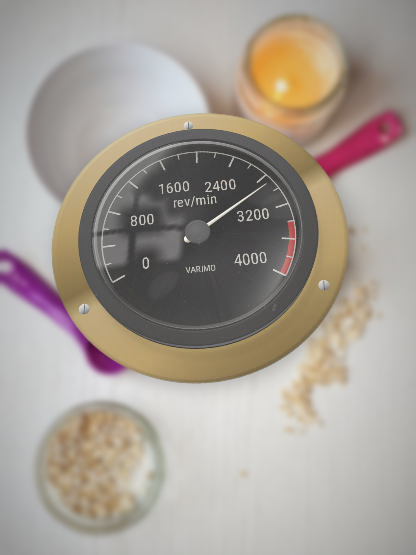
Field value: 2900 rpm
